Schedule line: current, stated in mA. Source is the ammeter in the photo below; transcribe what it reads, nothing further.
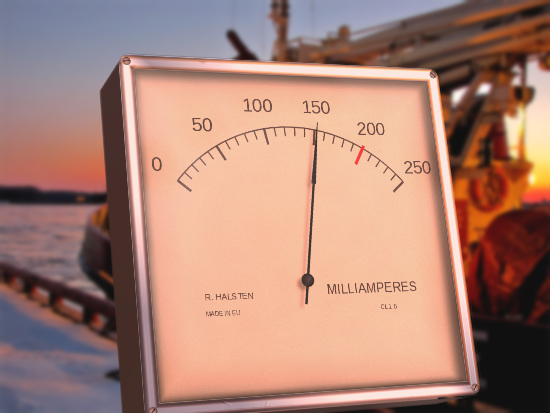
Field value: 150 mA
